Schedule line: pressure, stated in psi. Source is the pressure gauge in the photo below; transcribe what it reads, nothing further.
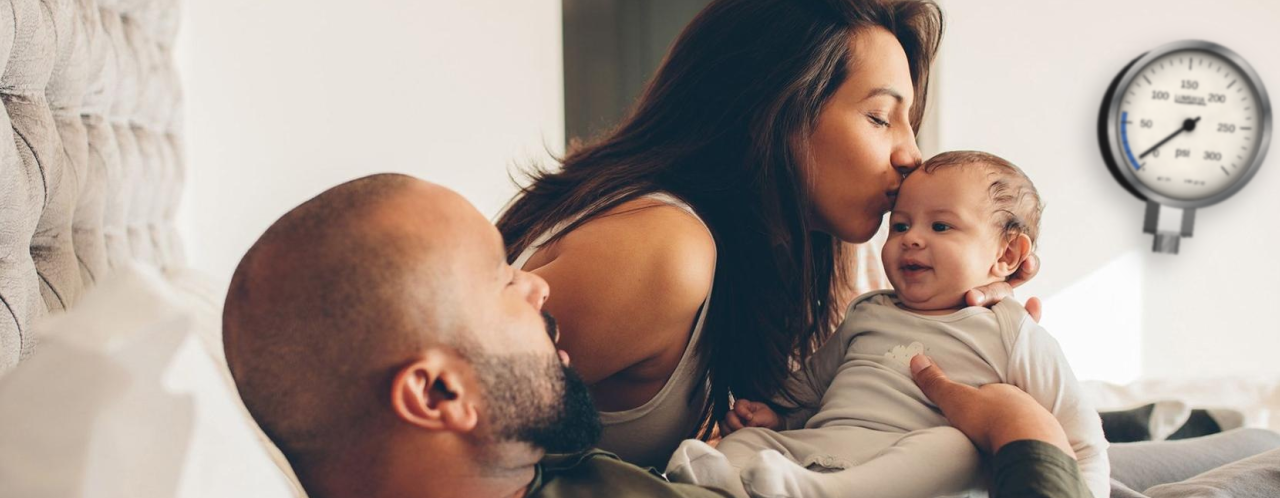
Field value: 10 psi
